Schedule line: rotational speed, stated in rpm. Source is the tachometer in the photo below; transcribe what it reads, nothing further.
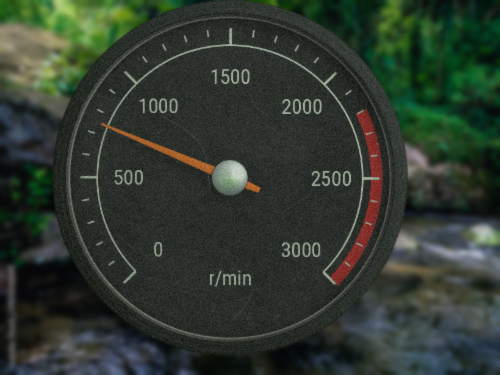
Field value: 750 rpm
